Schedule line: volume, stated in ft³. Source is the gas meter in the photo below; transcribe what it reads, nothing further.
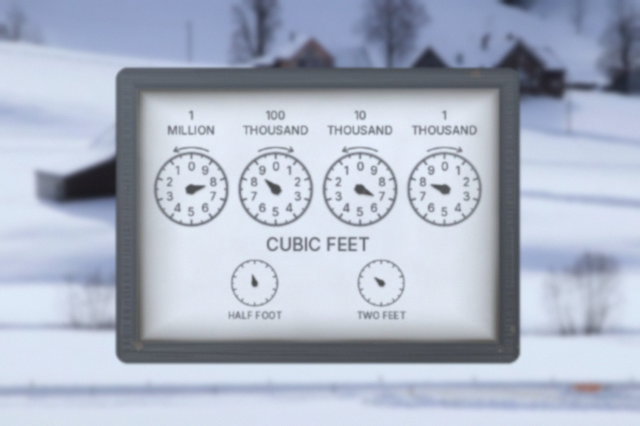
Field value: 786800 ft³
